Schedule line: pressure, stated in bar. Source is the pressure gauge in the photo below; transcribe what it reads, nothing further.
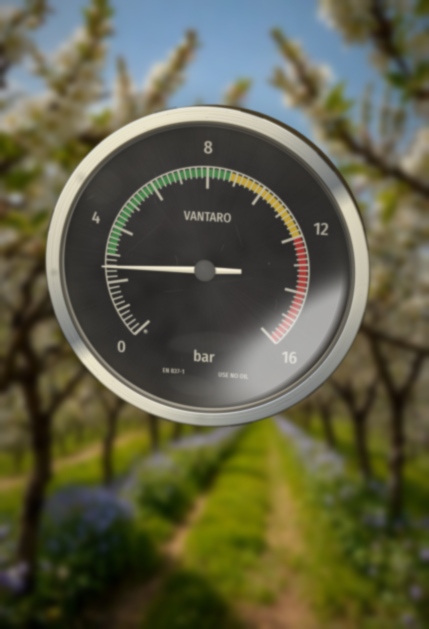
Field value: 2.6 bar
